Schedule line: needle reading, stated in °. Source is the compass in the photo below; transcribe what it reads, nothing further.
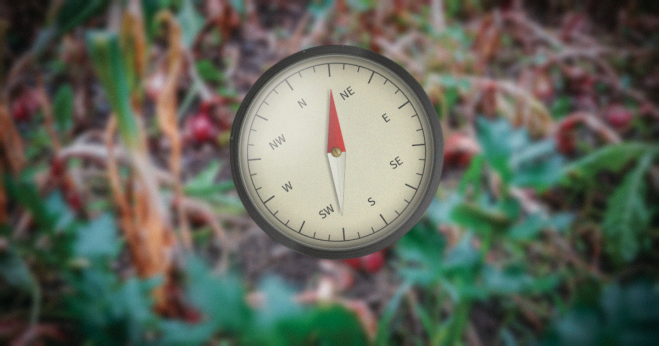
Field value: 30 °
